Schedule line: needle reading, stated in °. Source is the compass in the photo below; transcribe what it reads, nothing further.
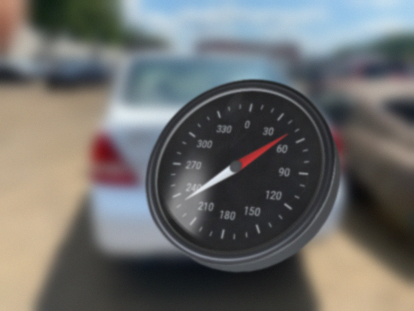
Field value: 50 °
